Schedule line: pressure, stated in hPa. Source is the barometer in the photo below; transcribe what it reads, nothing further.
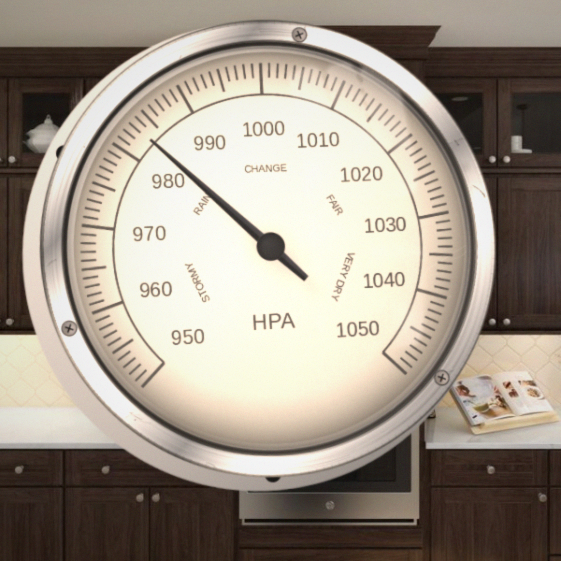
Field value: 983 hPa
